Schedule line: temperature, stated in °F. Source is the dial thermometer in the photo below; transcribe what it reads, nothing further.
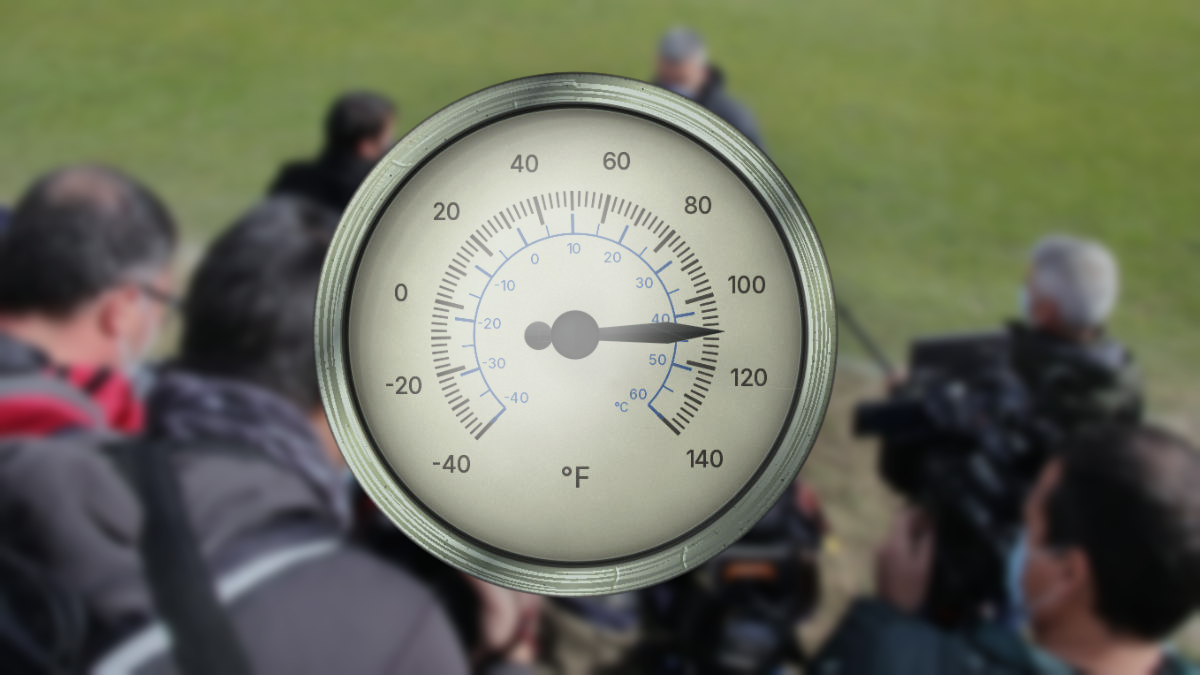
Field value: 110 °F
